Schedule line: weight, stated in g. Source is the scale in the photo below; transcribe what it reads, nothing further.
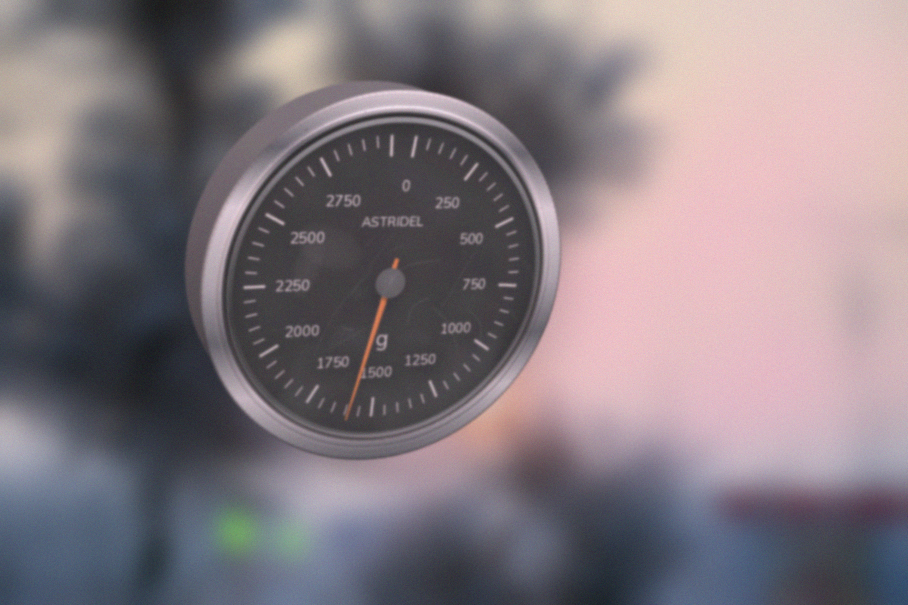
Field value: 1600 g
